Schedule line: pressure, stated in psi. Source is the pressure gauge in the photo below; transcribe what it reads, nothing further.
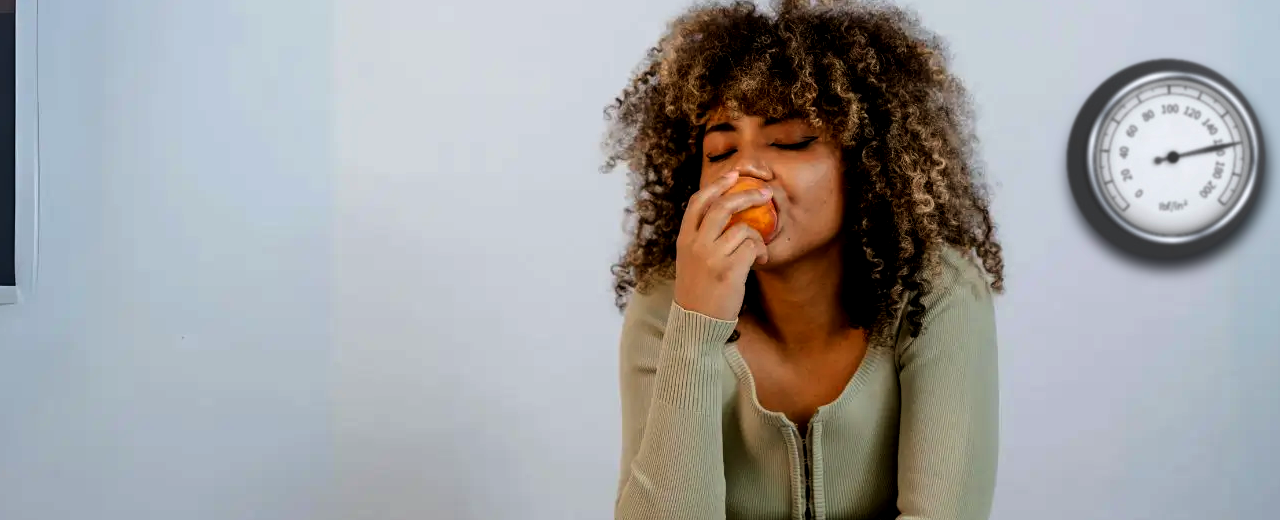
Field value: 160 psi
